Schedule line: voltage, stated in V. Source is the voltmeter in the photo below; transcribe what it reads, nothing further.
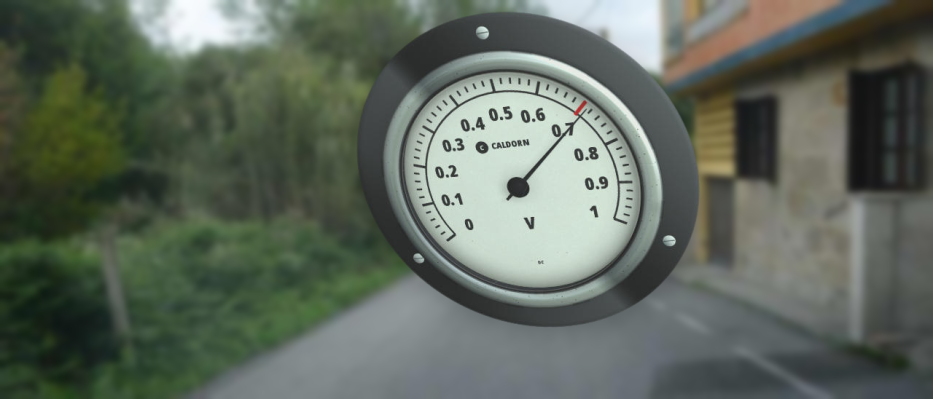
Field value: 0.71 V
